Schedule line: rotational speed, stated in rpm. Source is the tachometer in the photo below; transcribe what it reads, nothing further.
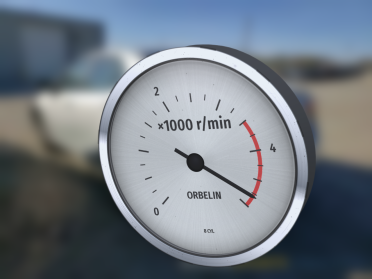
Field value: 4750 rpm
